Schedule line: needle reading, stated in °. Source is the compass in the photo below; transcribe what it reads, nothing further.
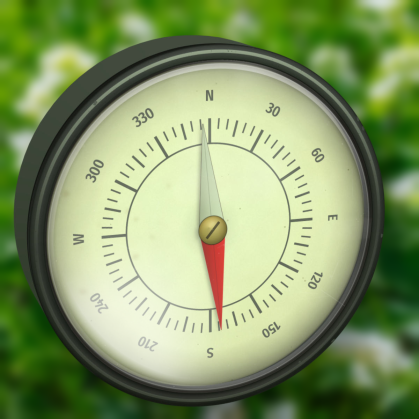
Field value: 175 °
